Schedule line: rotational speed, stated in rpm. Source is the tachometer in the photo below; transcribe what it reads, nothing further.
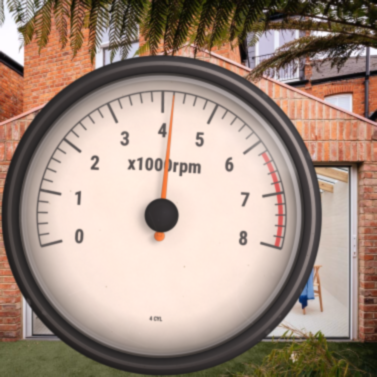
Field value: 4200 rpm
